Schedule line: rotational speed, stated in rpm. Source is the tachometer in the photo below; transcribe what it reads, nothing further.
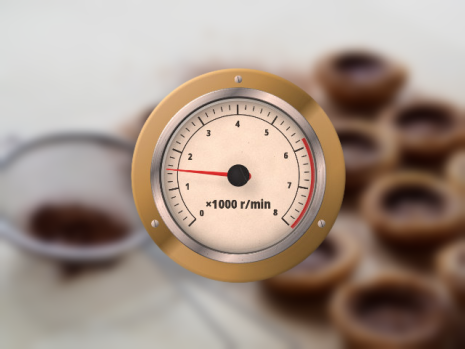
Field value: 1500 rpm
